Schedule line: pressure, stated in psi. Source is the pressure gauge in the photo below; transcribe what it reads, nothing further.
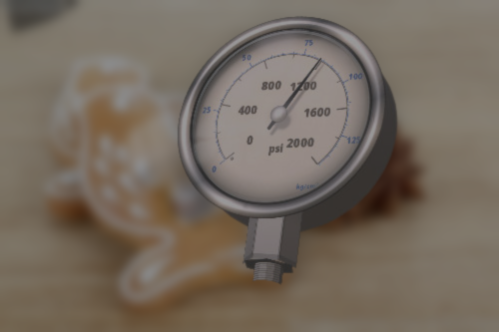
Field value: 1200 psi
